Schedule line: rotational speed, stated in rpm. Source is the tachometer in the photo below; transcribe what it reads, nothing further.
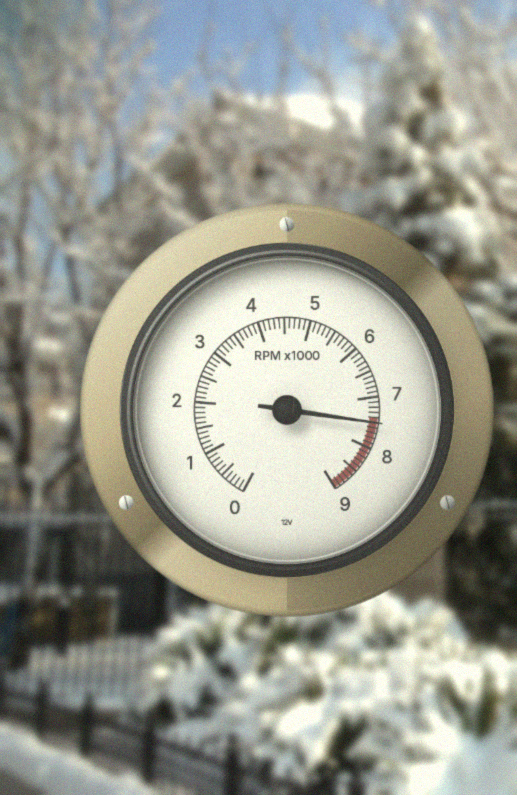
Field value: 7500 rpm
